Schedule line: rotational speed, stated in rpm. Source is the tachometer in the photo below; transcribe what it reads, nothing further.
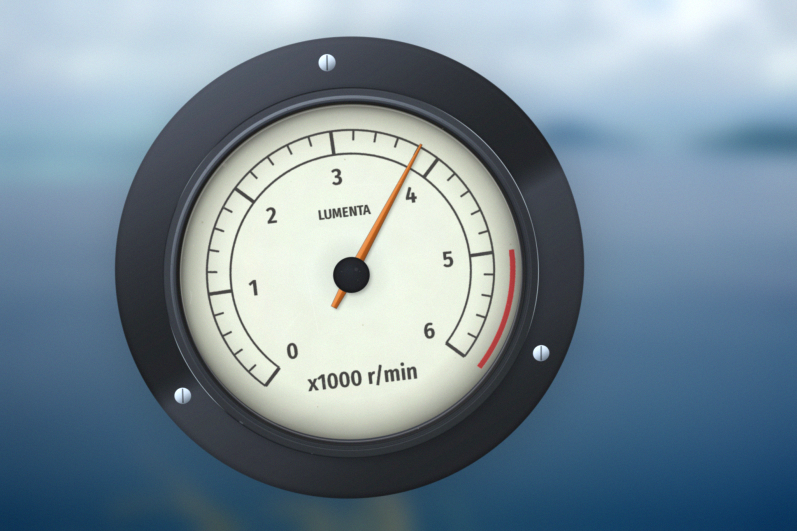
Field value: 3800 rpm
